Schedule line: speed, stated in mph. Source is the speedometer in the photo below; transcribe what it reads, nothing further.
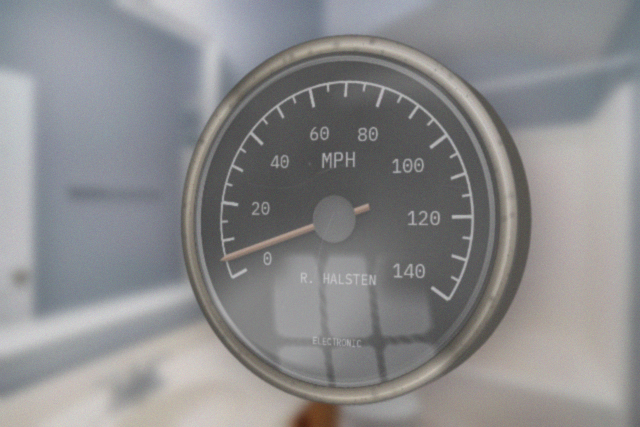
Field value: 5 mph
